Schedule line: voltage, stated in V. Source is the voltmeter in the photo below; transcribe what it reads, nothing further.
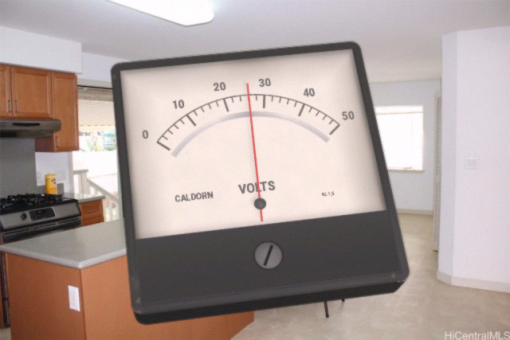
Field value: 26 V
